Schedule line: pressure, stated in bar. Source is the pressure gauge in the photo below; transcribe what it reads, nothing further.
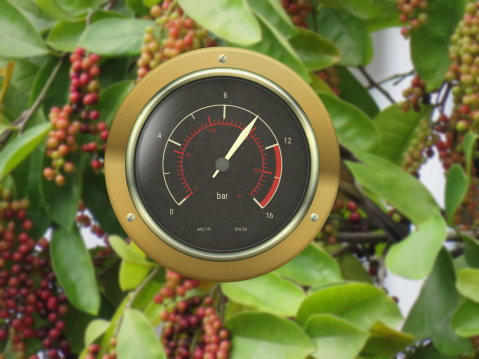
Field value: 10 bar
